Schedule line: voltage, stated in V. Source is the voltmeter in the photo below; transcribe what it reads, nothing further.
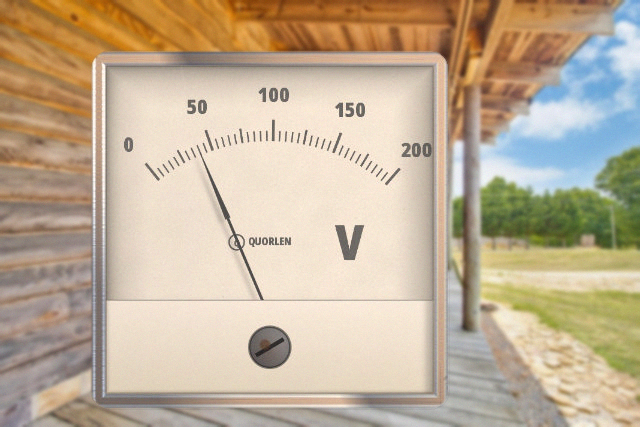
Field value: 40 V
